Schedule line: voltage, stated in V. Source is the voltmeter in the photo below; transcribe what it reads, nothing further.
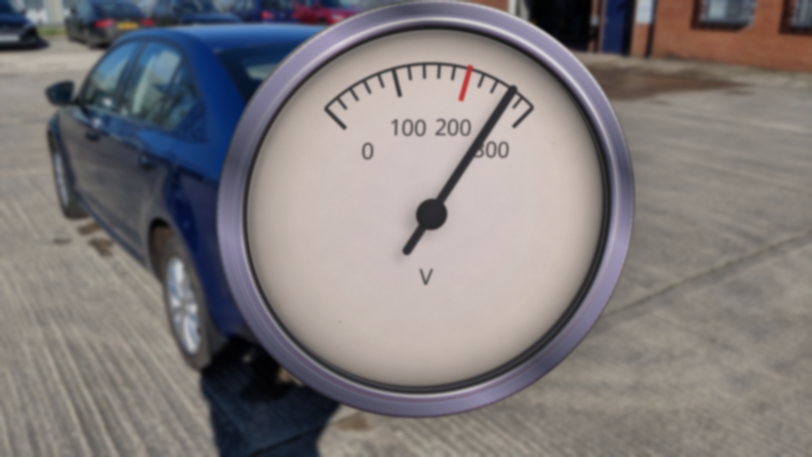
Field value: 260 V
